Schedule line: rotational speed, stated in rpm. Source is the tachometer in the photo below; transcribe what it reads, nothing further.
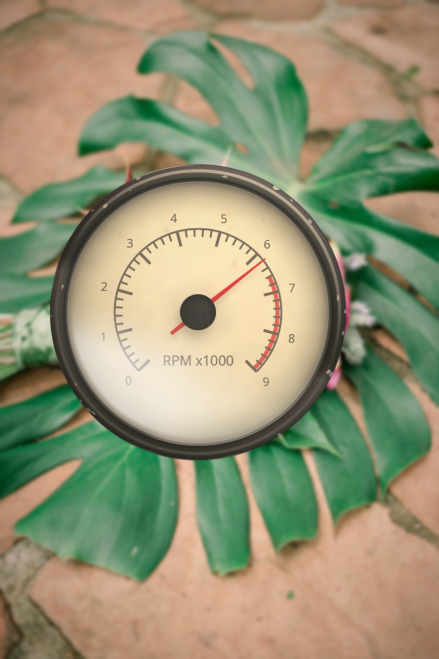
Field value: 6200 rpm
